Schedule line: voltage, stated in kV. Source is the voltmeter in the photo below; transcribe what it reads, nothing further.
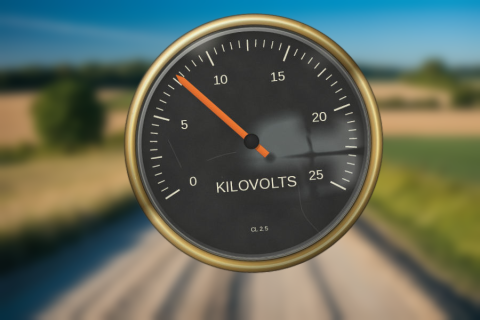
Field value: 7.75 kV
